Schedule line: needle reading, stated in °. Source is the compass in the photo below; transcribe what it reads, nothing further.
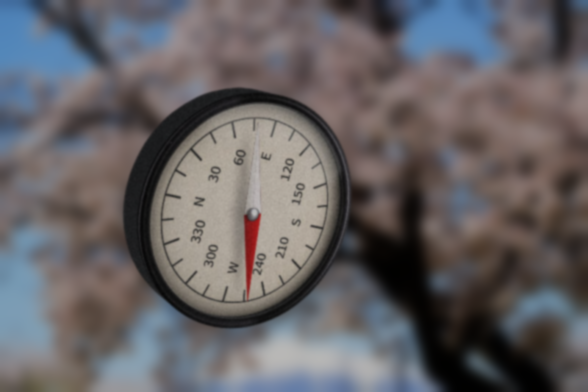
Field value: 255 °
